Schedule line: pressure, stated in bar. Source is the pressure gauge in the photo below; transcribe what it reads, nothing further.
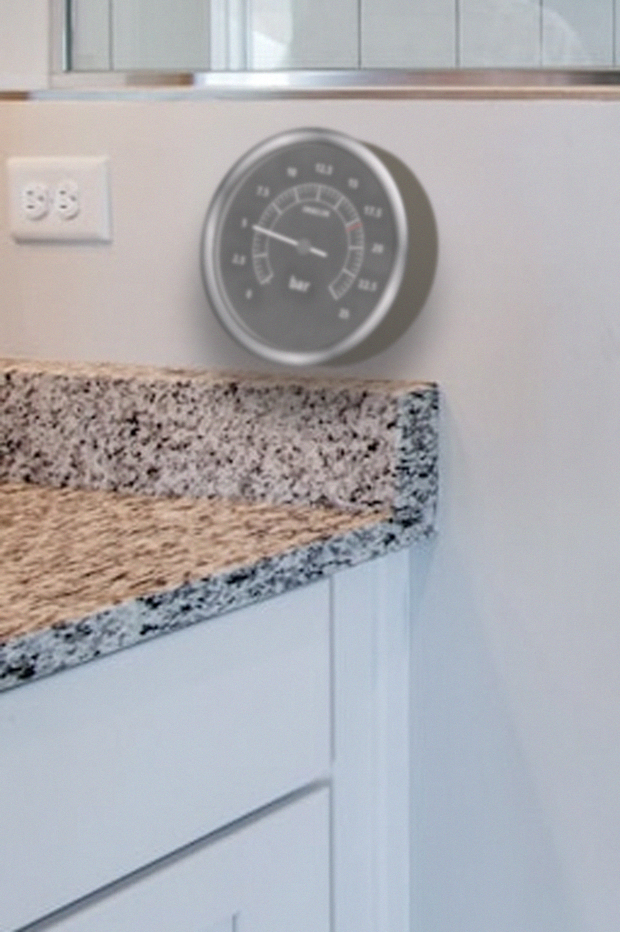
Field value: 5 bar
